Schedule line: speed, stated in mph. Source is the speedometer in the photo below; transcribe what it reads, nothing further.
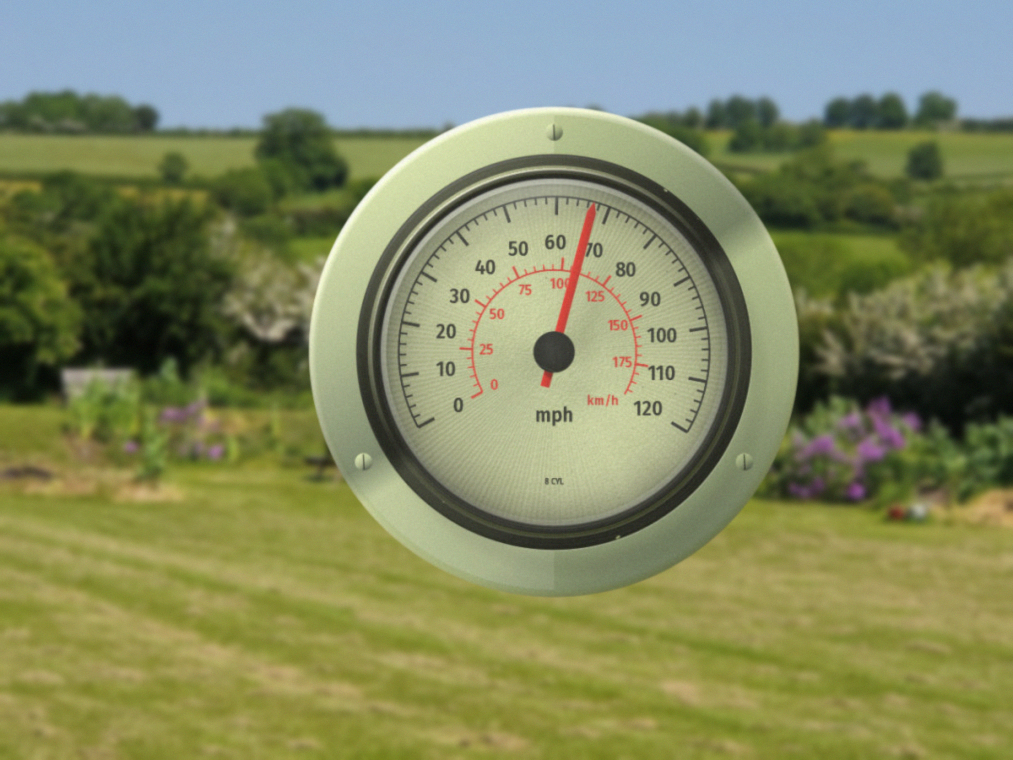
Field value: 67 mph
